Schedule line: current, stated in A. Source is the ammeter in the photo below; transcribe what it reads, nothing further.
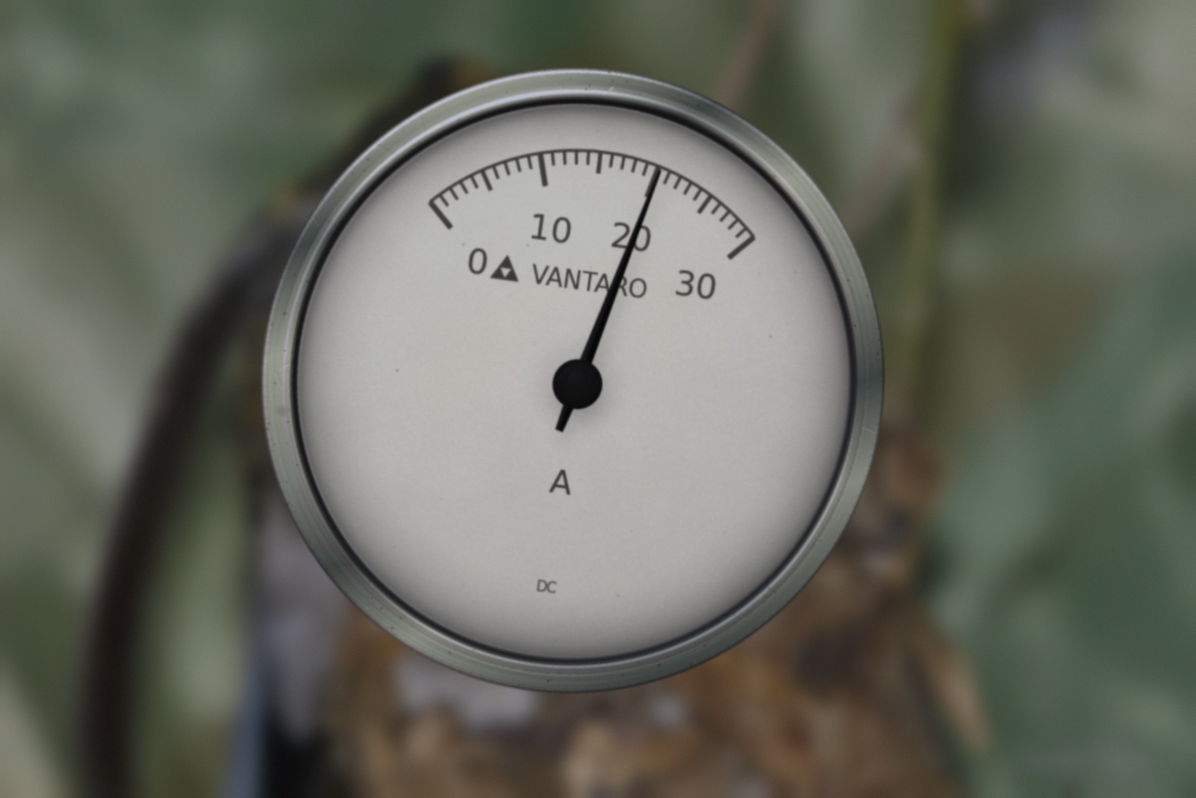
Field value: 20 A
